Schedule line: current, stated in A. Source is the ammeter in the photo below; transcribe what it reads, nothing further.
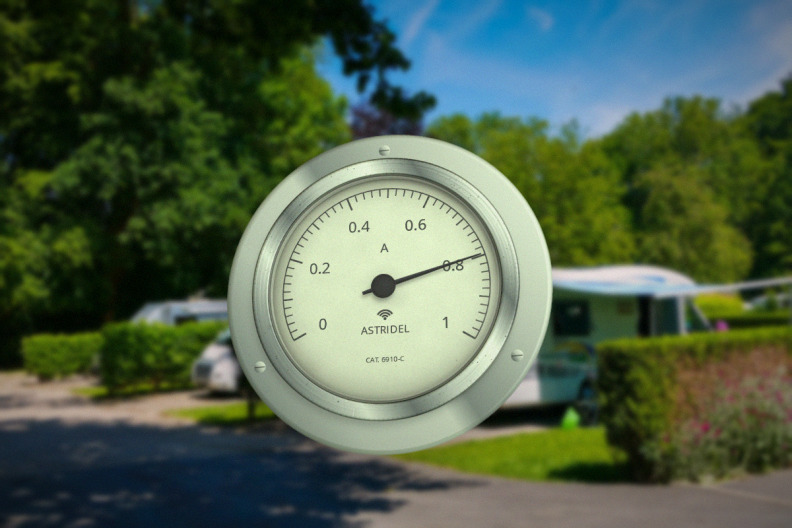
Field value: 0.8 A
